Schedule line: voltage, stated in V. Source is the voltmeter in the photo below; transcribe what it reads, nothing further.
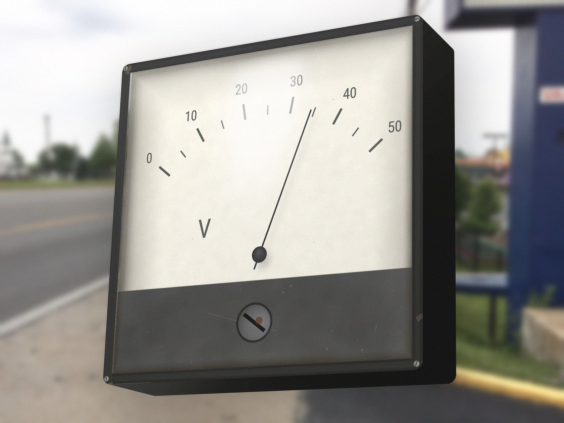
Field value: 35 V
